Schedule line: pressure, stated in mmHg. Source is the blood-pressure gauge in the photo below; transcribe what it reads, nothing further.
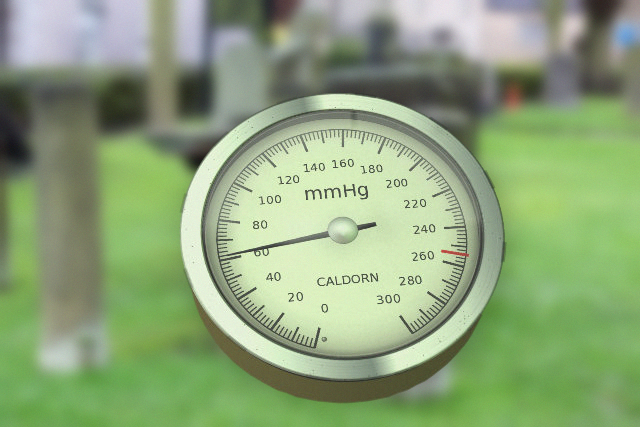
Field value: 60 mmHg
